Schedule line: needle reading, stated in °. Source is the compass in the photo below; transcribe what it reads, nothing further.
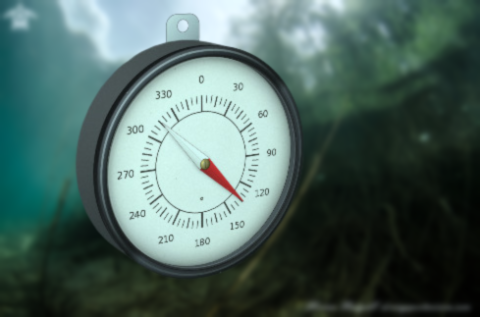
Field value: 135 °
